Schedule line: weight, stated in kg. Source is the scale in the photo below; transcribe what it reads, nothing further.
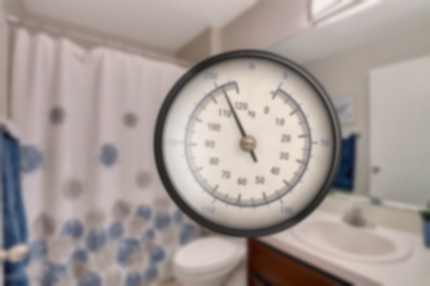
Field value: 115 kg
